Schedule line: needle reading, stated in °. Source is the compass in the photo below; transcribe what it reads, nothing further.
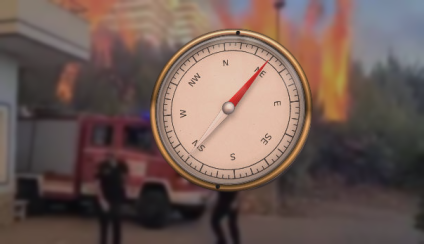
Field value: 45 °
